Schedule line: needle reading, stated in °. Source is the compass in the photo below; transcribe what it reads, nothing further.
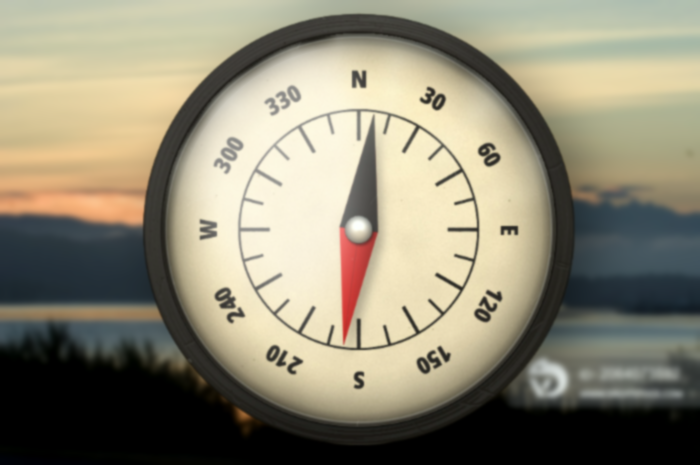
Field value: 187.5 °
